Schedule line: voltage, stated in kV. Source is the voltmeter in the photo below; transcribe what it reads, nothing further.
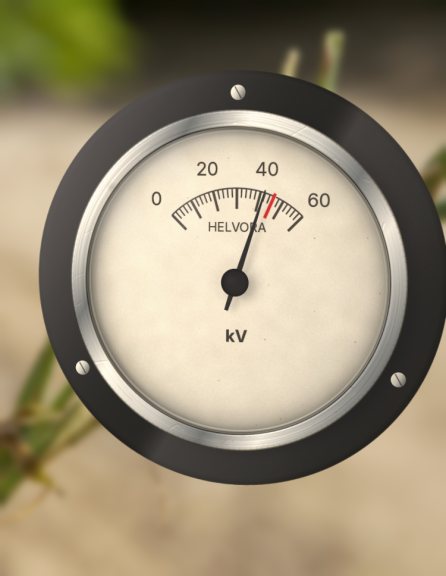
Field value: 42 kV
